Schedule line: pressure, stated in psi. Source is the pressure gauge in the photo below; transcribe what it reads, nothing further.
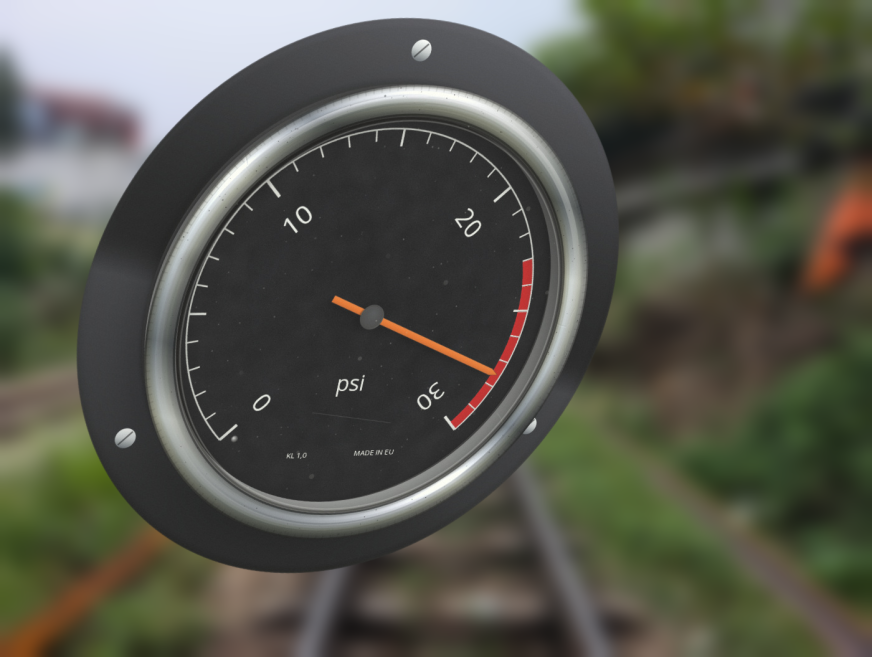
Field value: 27.5 psi
